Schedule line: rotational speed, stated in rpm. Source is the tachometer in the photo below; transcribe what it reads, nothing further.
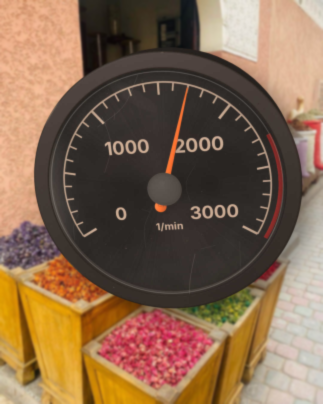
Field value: 1700 rpm
